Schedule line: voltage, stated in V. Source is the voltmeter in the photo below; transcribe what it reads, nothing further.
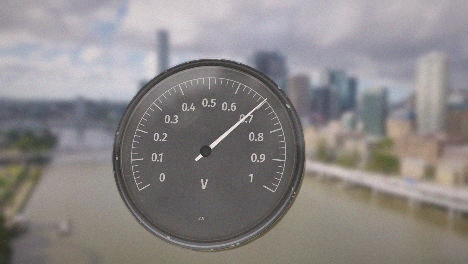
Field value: 0.7 V
